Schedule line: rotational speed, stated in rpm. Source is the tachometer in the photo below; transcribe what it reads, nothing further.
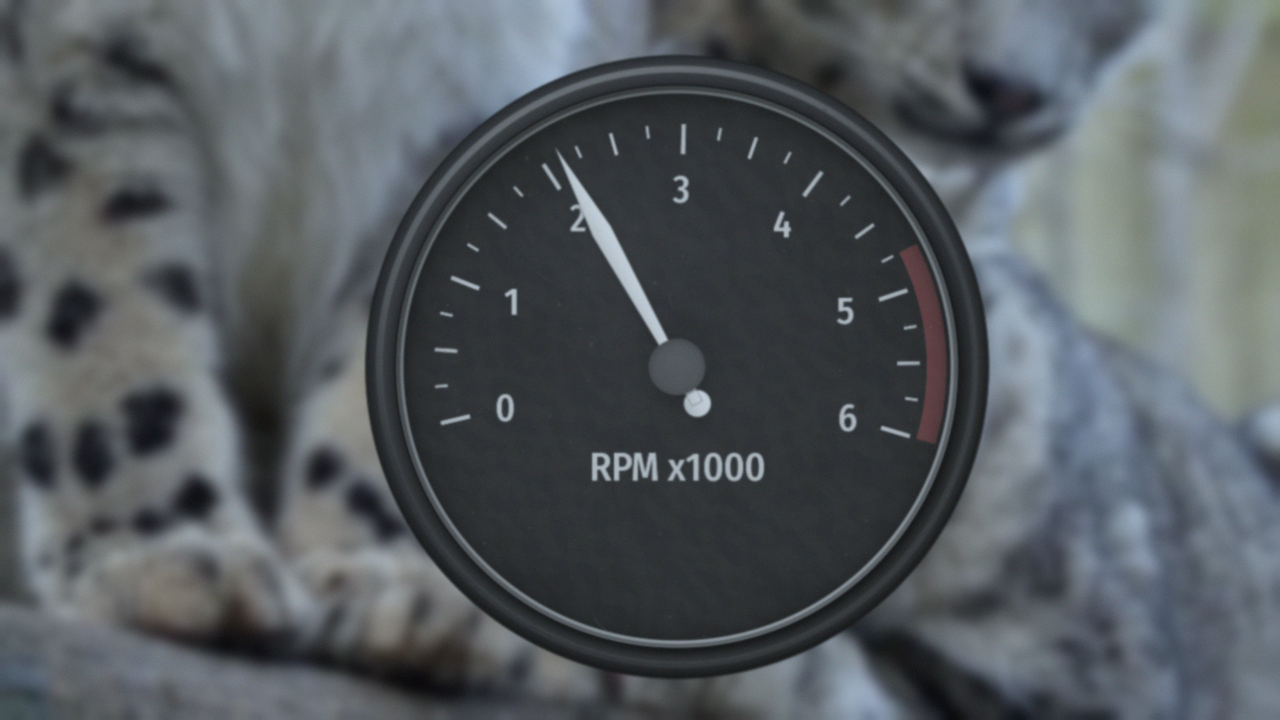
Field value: 2125 rpm
